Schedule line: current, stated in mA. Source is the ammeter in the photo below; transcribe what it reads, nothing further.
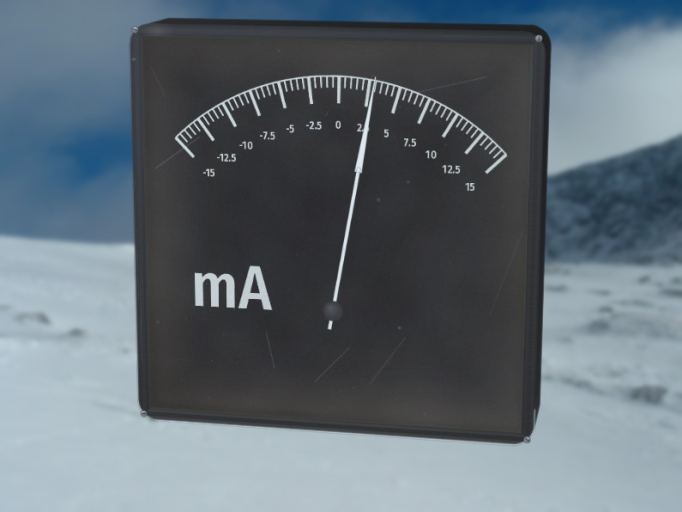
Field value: 3 mA
